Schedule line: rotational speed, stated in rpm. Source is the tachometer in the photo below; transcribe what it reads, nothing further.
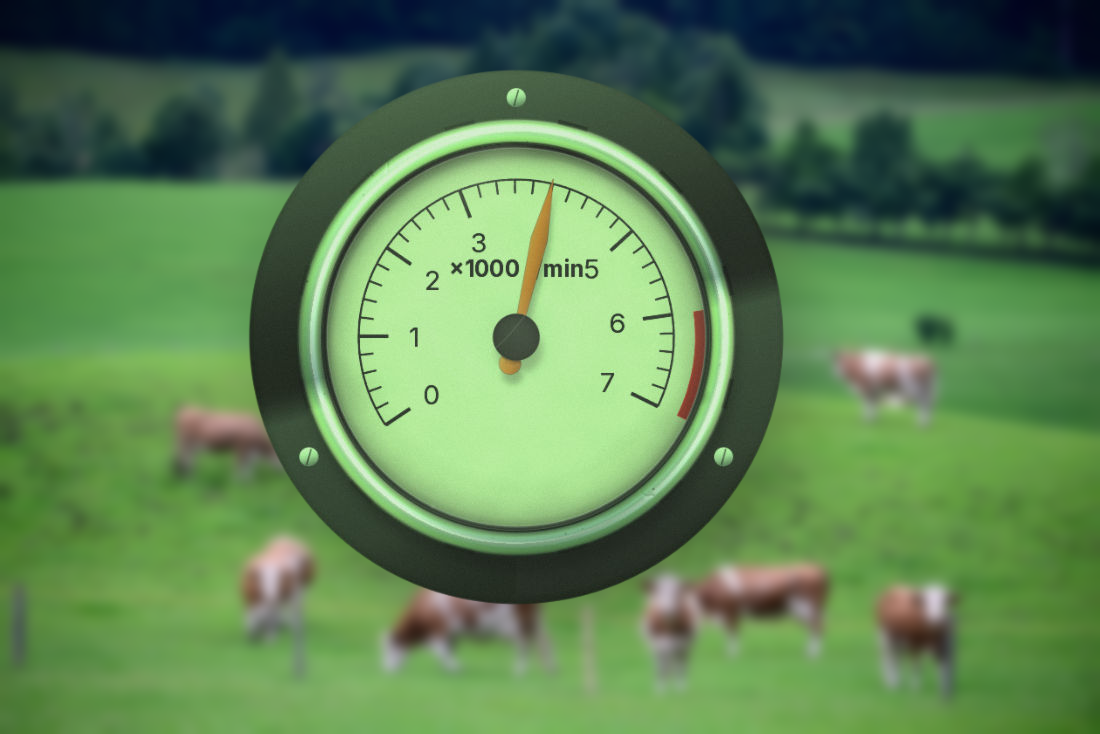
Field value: 4000 rpm
